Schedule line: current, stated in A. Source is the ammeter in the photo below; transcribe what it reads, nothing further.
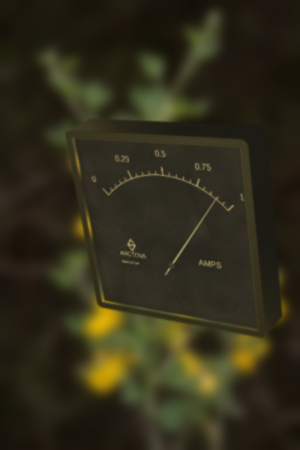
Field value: 0.9 A
